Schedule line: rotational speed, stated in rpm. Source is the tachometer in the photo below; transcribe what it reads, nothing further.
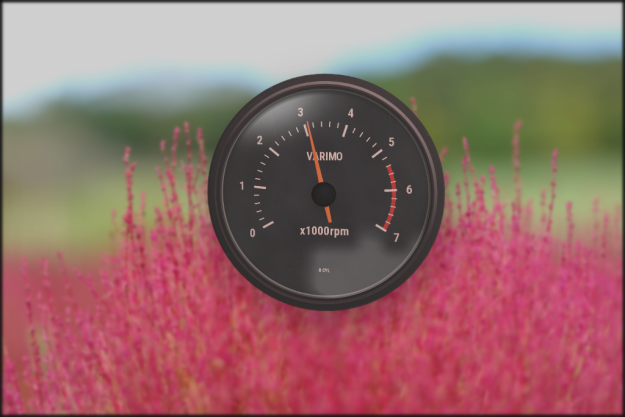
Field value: 3100 rpm
